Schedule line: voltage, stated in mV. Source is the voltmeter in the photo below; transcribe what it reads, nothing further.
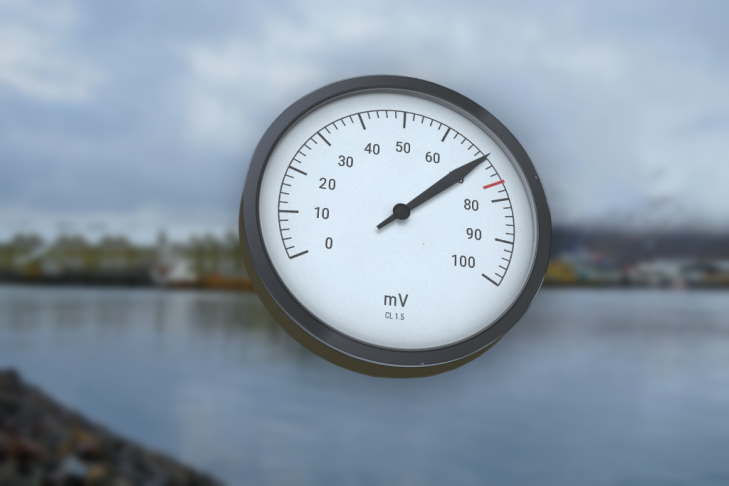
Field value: 70 mV
